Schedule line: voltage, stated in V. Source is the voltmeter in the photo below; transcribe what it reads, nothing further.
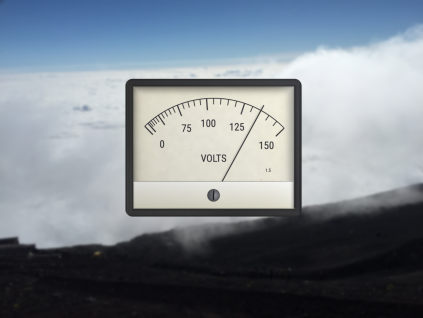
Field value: 135 V
